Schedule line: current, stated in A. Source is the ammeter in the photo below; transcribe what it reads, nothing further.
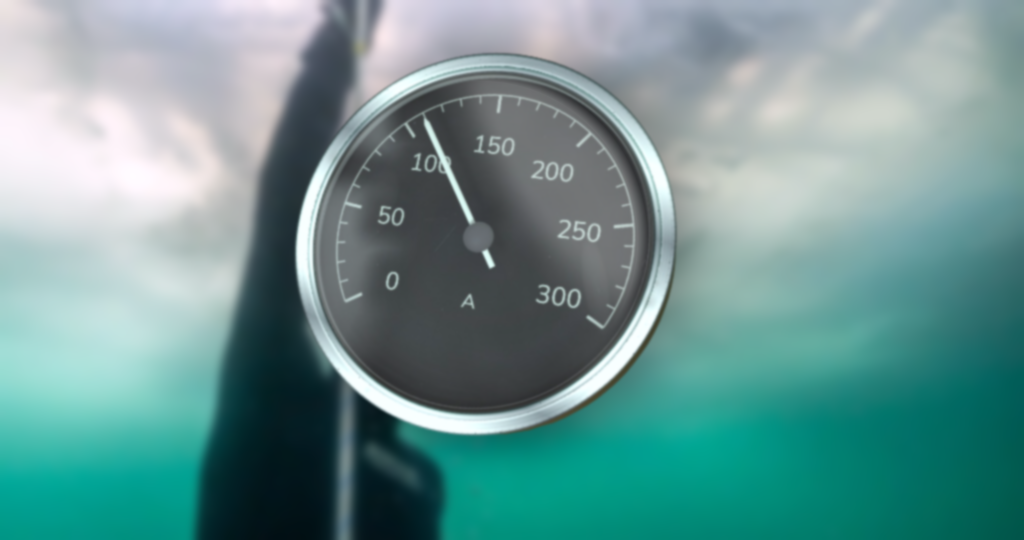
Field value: 110 A
